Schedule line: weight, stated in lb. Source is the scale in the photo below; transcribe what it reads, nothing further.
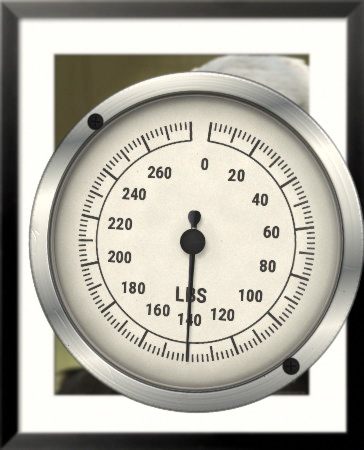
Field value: 140 lb
